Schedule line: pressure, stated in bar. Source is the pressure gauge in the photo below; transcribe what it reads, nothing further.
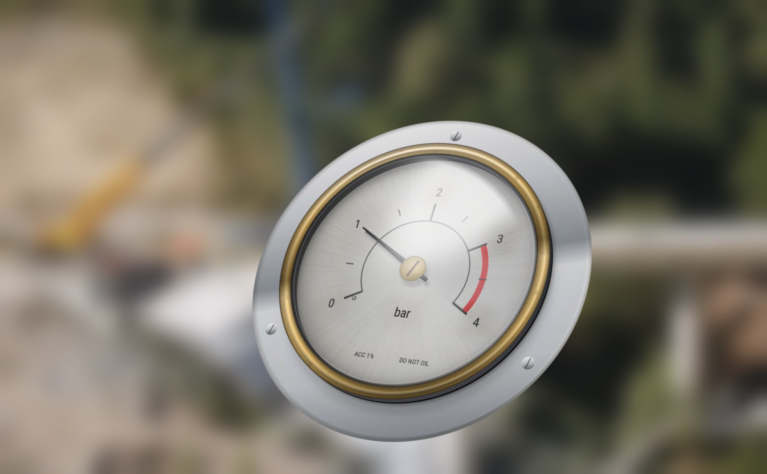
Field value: 1 bar
